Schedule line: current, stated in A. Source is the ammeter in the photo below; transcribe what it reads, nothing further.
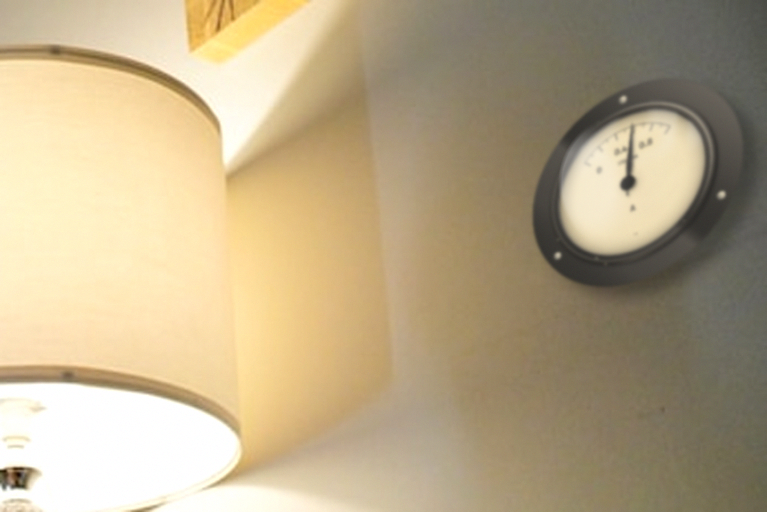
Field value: 0.6 A
